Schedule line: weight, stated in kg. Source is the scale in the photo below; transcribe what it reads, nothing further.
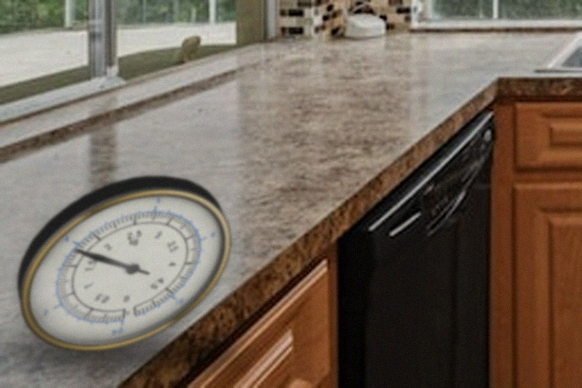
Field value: 1.75 kg
